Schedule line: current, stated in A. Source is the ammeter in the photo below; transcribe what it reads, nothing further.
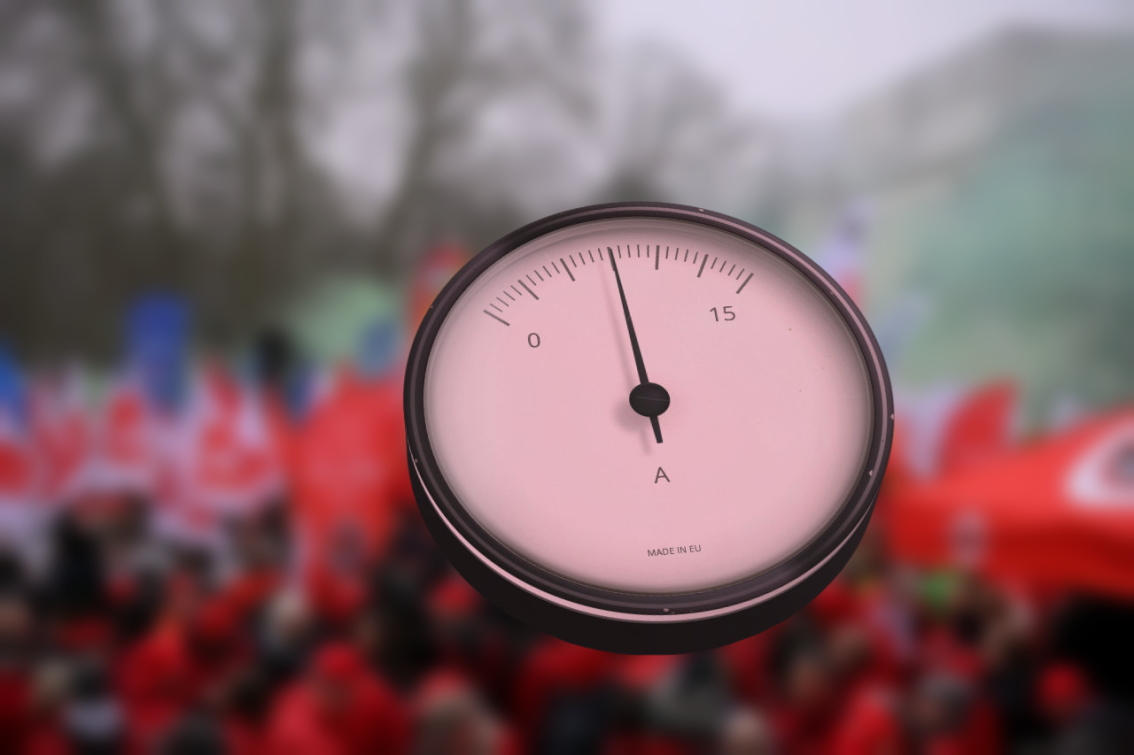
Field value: 7.5 A
